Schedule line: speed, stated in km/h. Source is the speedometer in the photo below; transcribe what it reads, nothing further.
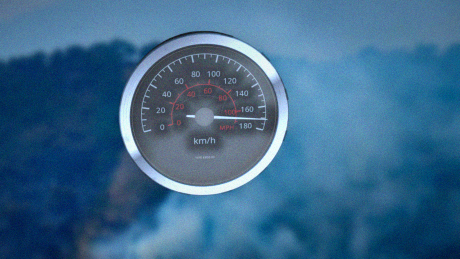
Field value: 170 km/h
